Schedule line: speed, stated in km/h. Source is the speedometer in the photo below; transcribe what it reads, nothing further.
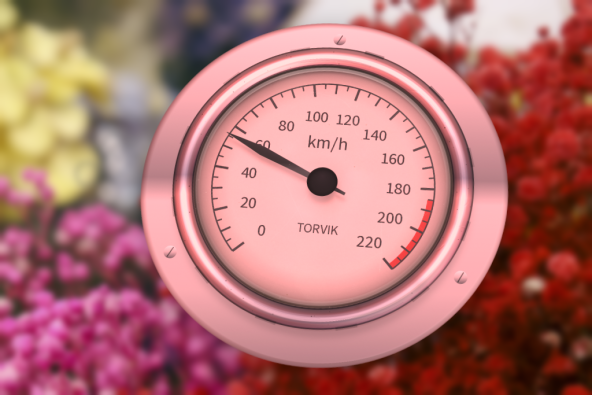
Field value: 55 km/h
